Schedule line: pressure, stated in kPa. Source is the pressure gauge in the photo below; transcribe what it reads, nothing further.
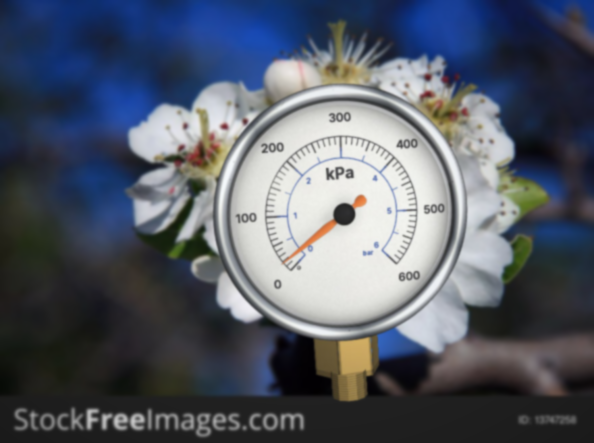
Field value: 20 kPa
